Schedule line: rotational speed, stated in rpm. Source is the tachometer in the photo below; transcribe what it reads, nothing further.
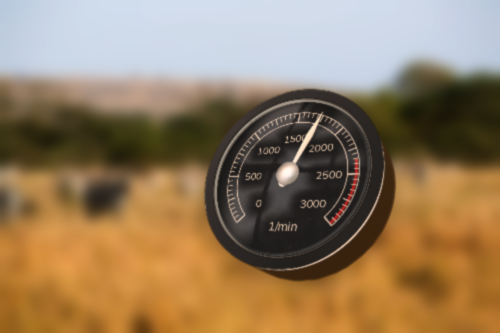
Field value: 1750 rpm
